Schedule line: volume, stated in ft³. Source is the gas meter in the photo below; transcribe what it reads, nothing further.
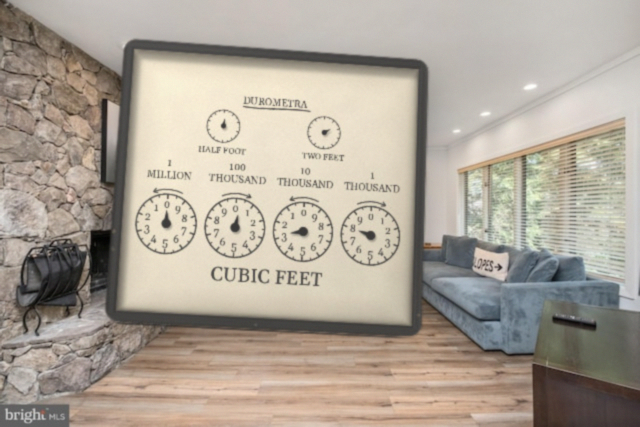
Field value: 2800 ft³
